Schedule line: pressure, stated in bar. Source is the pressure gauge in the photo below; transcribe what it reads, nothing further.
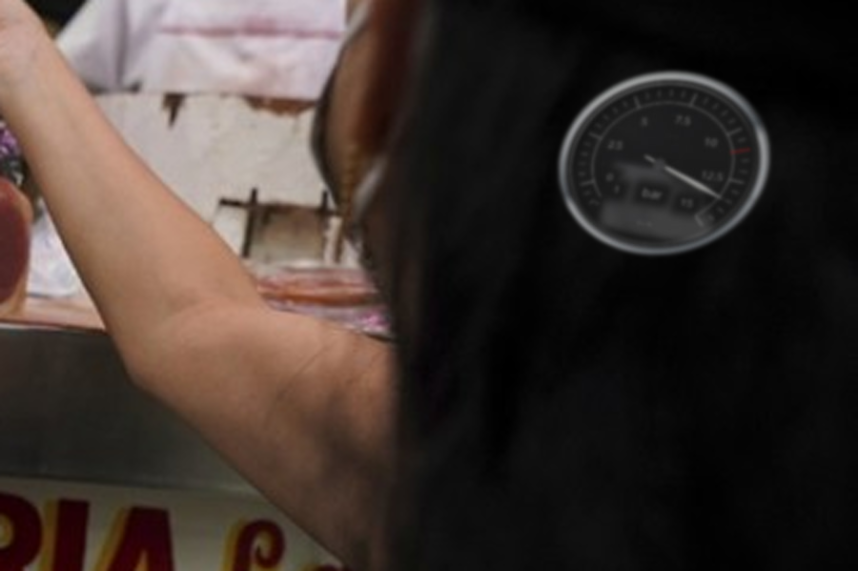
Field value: 13.5 bar
